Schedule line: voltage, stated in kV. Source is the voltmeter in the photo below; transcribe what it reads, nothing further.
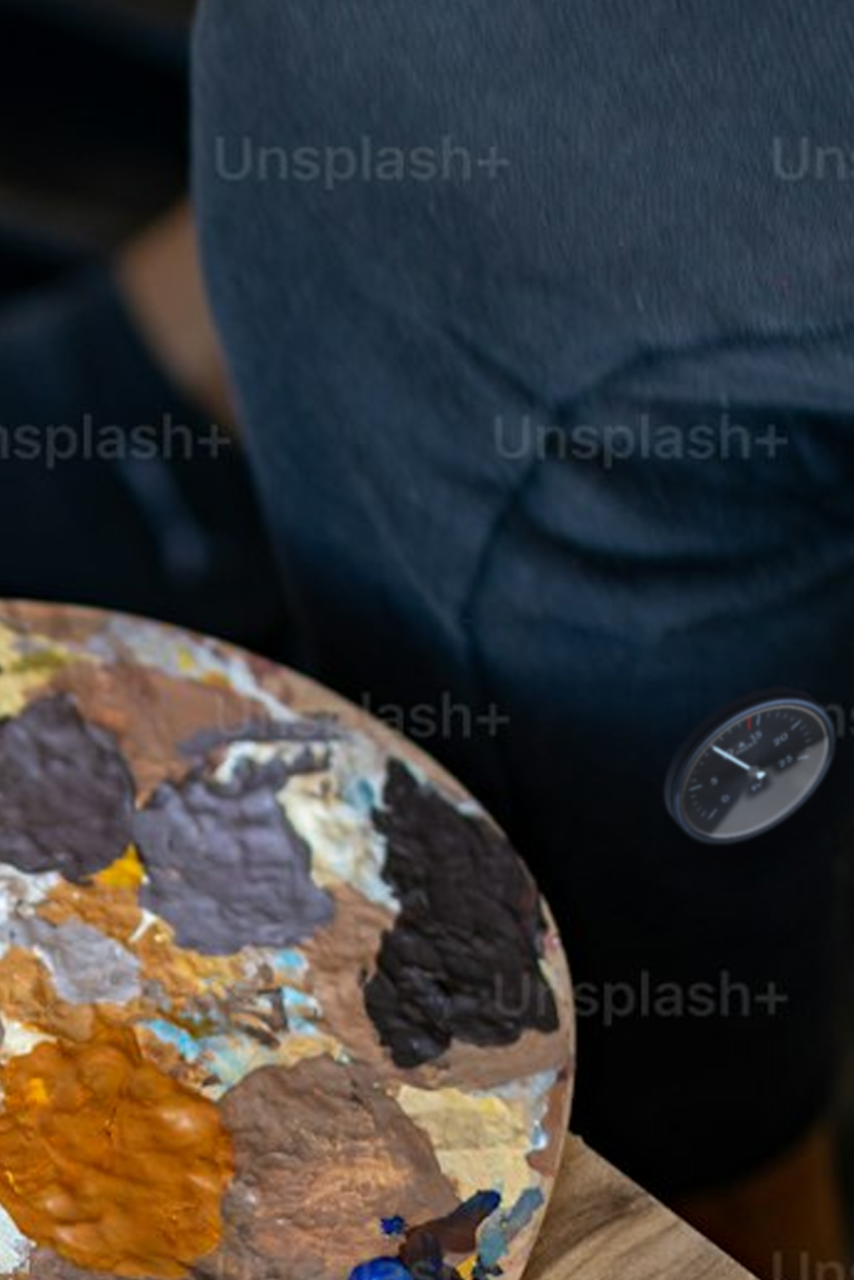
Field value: 10 kV
